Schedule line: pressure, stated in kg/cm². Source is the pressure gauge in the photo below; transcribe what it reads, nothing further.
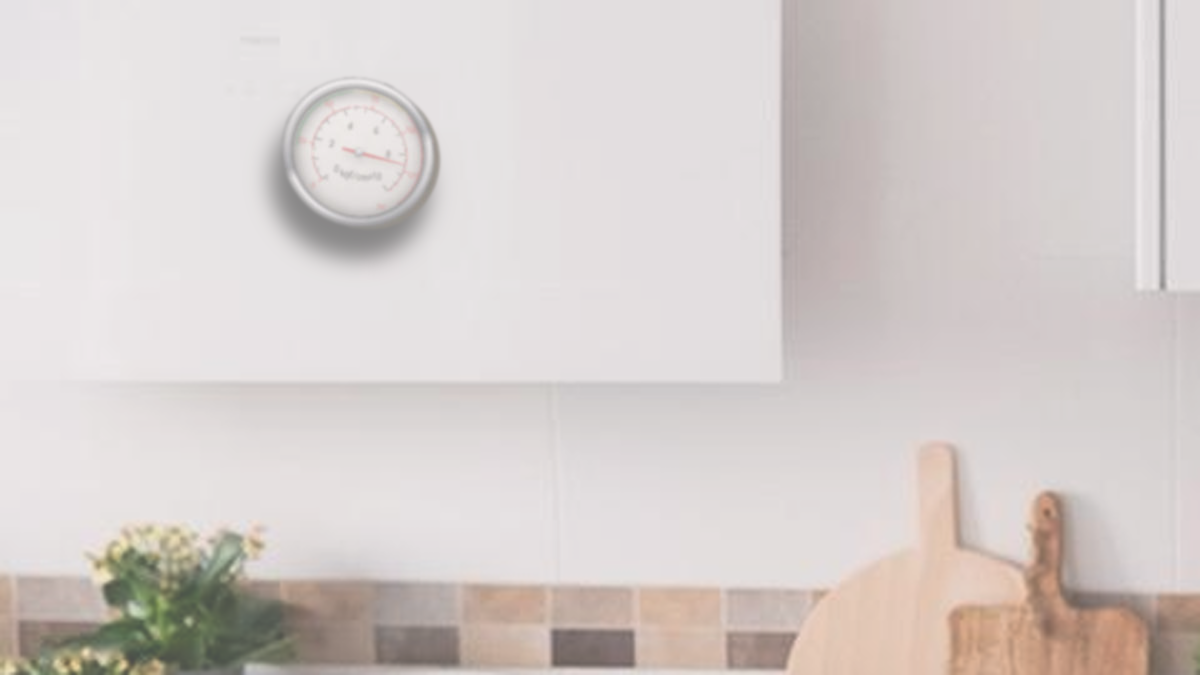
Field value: 8.5 kg/cm²
